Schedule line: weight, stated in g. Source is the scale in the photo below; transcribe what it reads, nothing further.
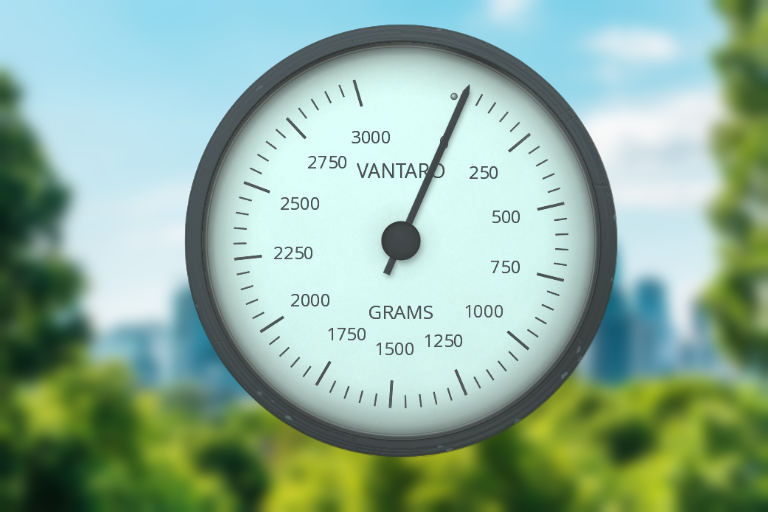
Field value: 0 g
